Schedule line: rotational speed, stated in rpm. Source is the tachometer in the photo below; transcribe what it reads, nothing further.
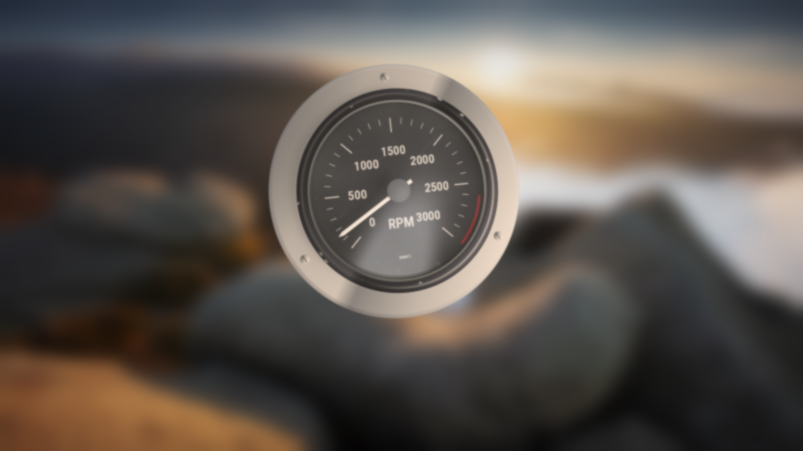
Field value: 150 rpm
